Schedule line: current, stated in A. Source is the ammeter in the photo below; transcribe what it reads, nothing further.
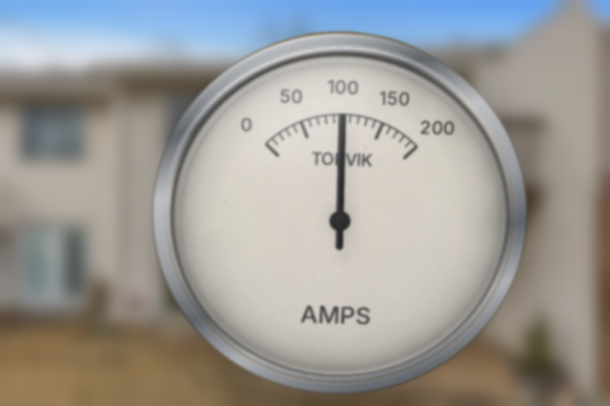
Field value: 100 A
